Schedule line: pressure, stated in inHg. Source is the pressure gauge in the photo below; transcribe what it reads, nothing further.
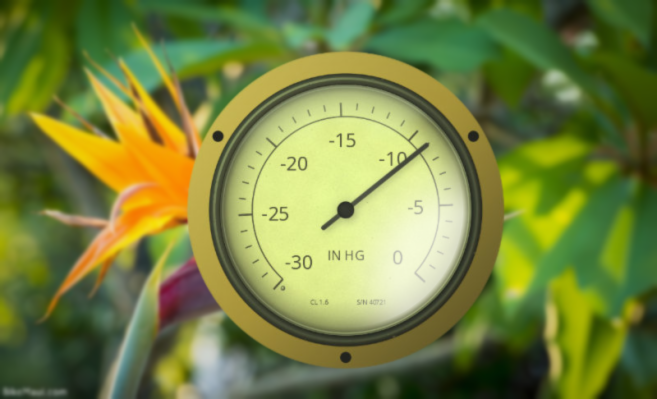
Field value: -9 inHg
